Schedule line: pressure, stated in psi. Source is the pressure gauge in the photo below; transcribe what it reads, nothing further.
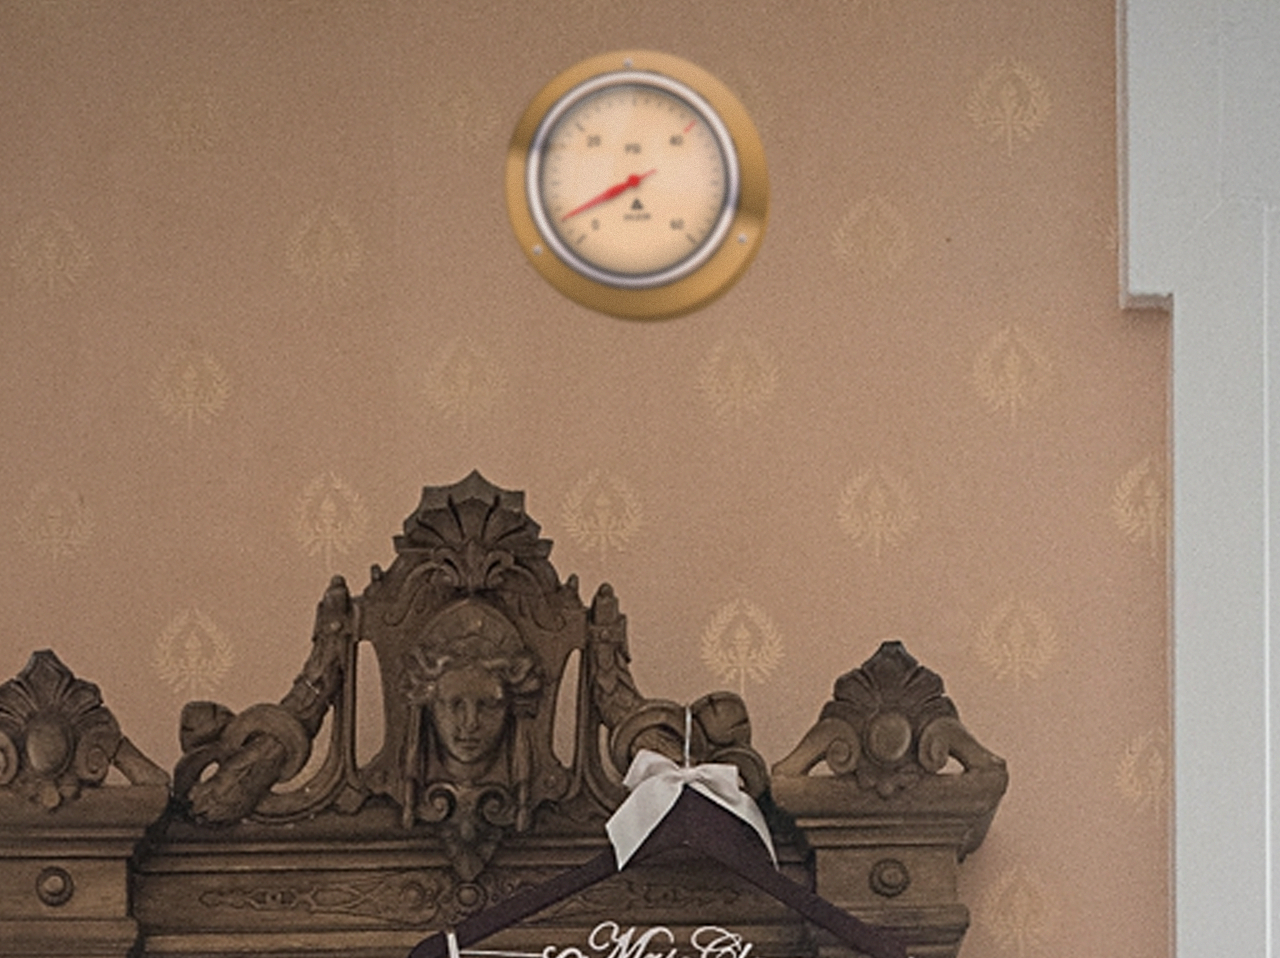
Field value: 4 psi
